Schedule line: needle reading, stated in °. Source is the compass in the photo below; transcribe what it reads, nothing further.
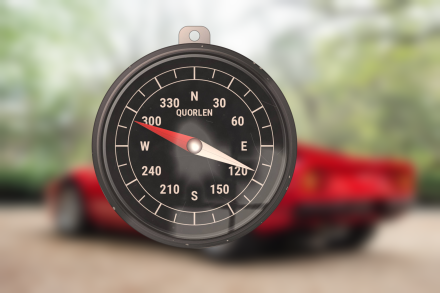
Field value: 292.5 °
